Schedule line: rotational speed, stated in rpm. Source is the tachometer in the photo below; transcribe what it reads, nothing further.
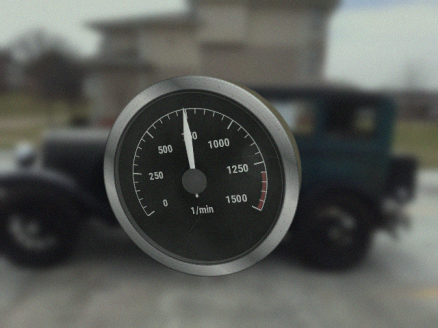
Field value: 750 rpm
